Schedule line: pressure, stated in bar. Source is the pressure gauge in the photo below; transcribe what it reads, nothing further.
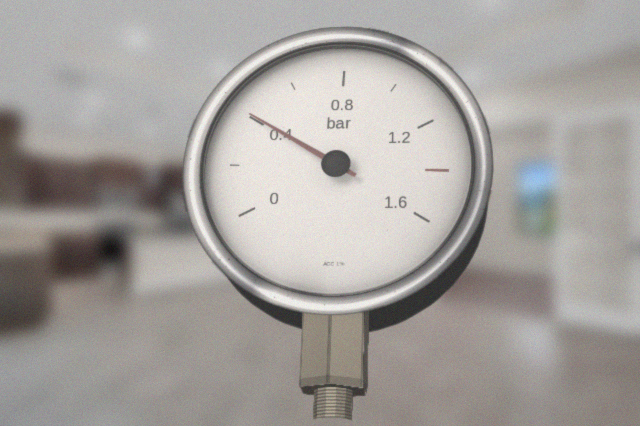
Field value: 0.4 bar
